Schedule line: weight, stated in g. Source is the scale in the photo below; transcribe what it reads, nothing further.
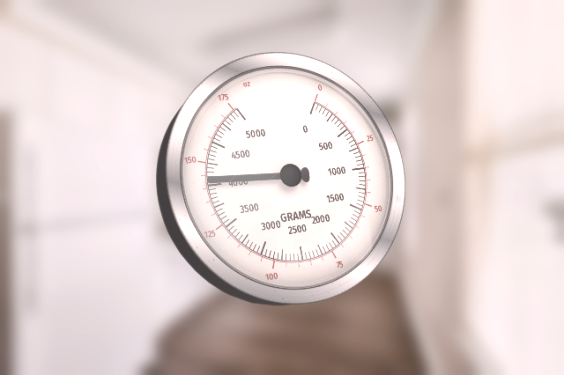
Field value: 4050 g
